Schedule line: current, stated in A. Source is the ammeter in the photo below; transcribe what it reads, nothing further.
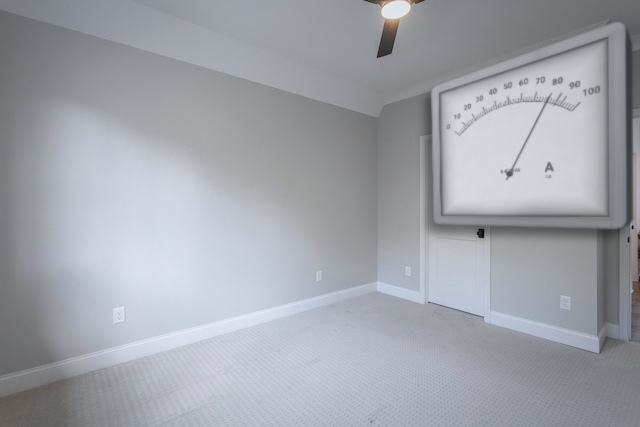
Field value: 80 A
